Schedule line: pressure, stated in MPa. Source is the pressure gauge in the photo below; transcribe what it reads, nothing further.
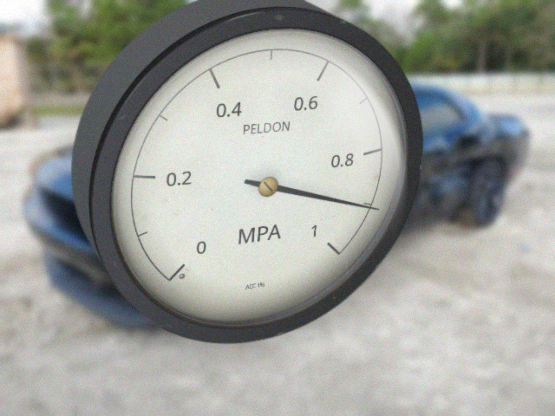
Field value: 0.9 MPa
